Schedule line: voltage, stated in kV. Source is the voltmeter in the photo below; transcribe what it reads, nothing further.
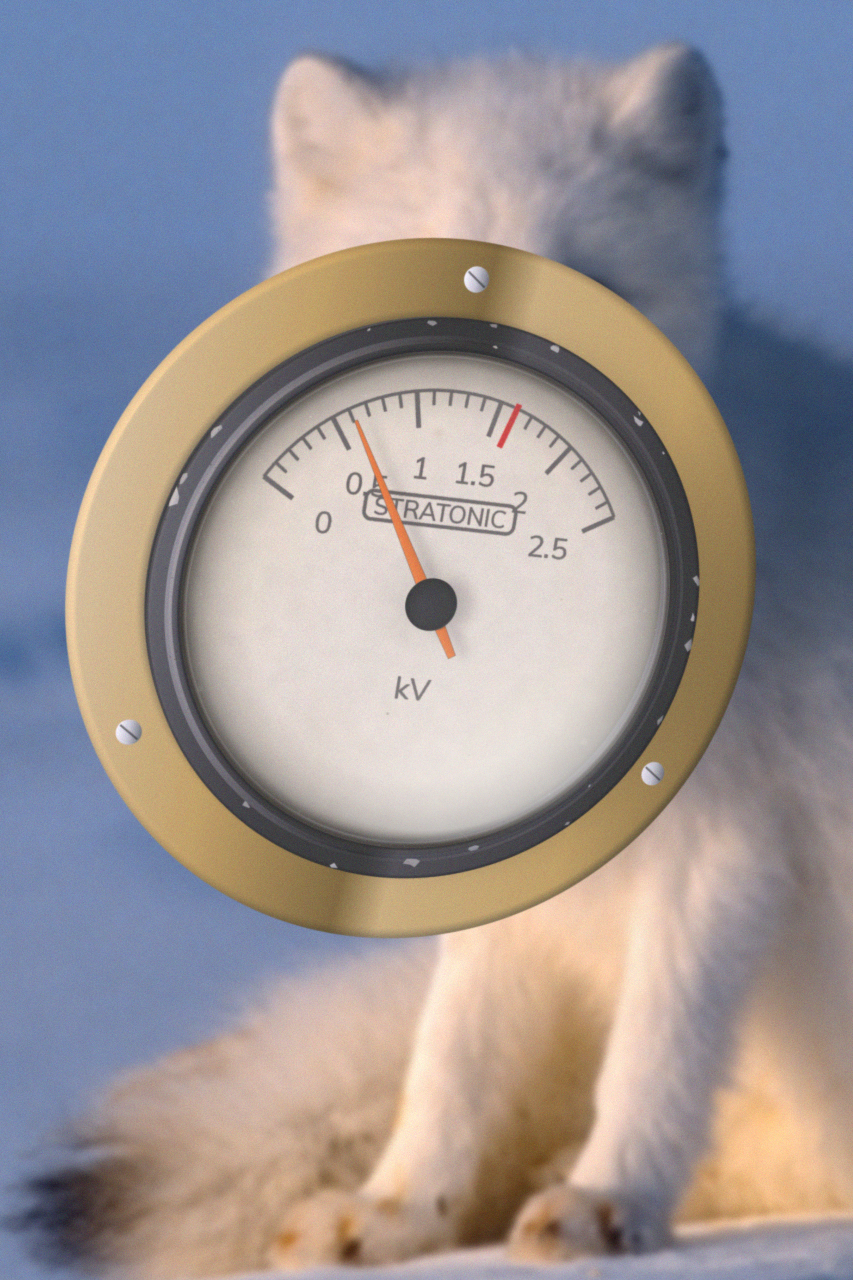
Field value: 0.6 kV
